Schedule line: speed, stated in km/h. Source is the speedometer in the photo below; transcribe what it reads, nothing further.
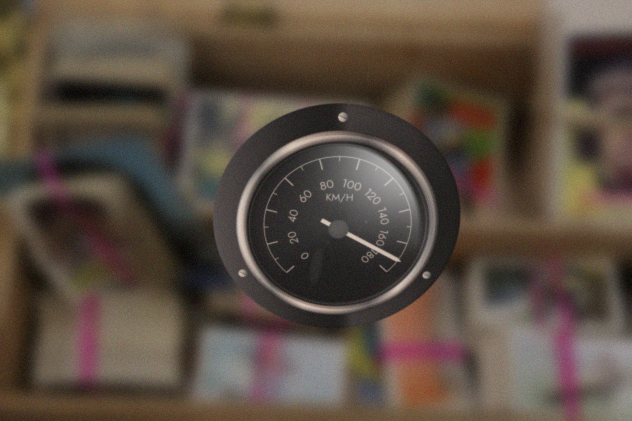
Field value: 170 km/h
